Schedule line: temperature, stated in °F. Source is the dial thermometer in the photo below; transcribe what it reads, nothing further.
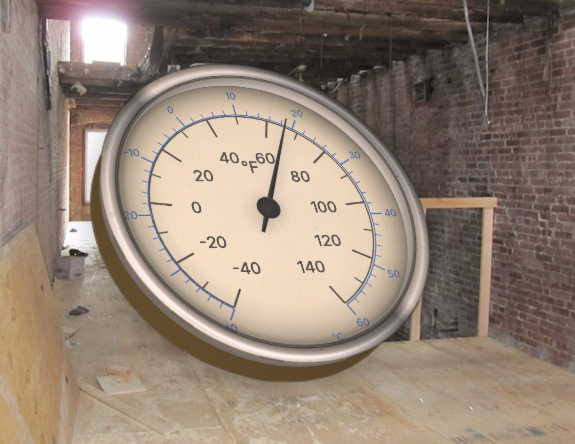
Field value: 65 °F
